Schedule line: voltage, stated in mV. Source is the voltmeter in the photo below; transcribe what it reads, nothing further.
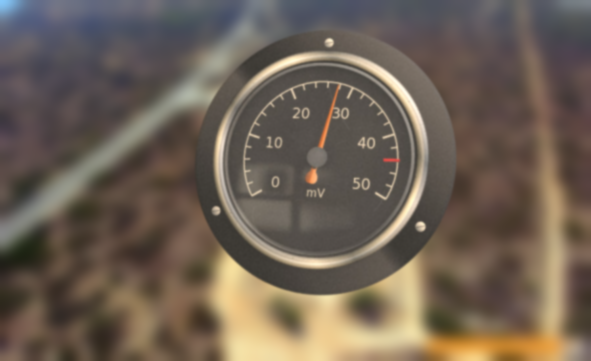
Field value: 28 mV
